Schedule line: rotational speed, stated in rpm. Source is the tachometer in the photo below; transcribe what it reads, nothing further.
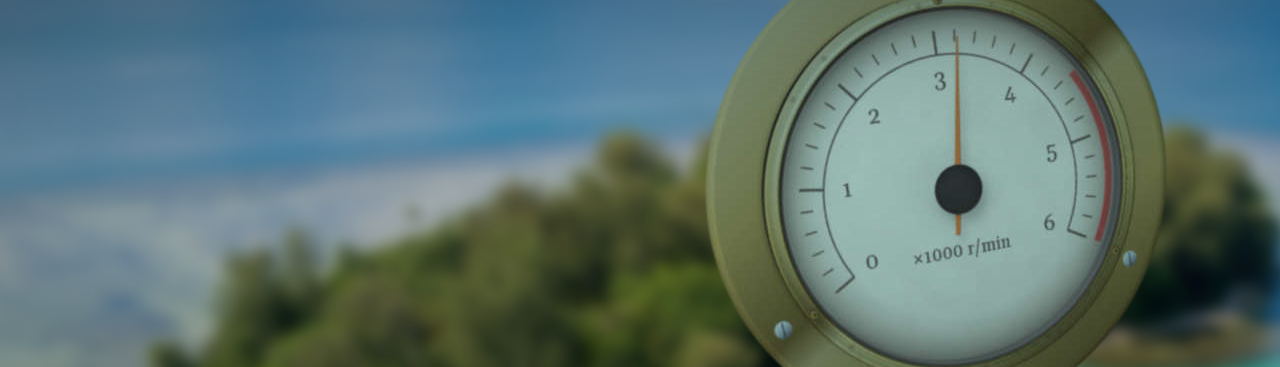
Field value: 3200 rpm
